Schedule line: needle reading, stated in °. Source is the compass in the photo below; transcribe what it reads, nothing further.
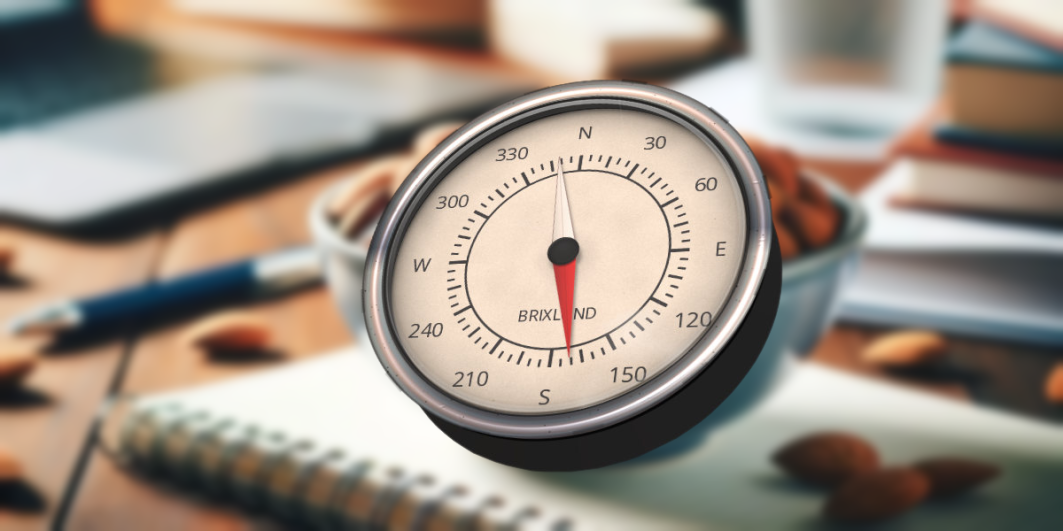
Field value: 170 °
